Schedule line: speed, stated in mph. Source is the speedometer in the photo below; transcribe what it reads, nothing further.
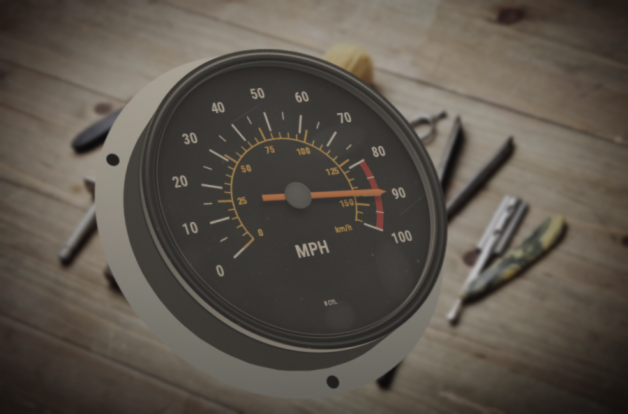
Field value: 90 mph
